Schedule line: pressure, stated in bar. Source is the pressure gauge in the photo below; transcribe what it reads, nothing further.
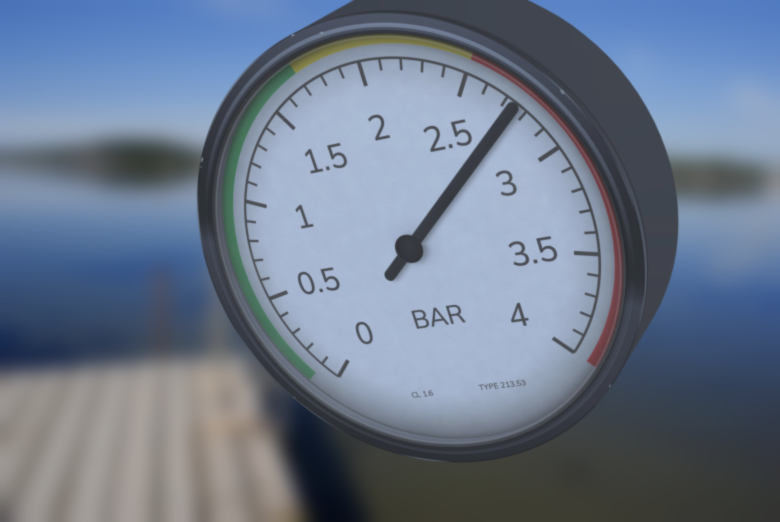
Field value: 2.75 bar
